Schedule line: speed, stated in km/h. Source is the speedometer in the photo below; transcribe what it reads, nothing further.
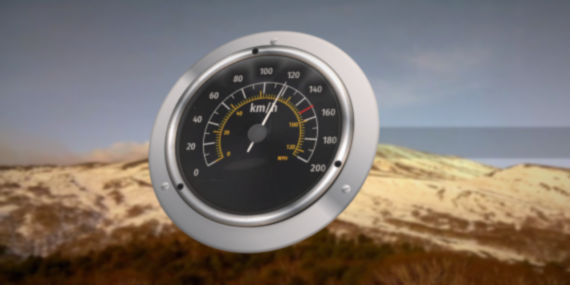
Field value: 120 km/h
